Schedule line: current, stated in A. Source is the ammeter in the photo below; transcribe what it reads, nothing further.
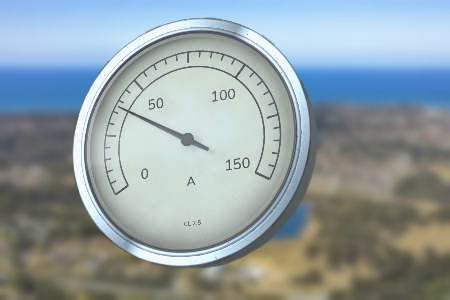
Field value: 37.5 A
